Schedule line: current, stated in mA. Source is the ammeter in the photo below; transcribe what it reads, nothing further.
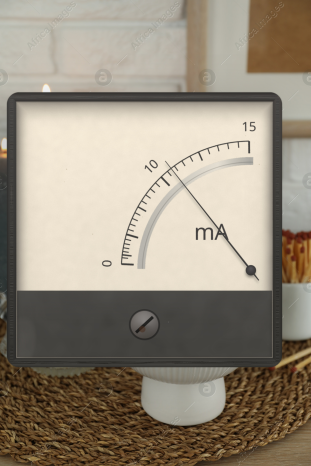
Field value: 10.75 mA
